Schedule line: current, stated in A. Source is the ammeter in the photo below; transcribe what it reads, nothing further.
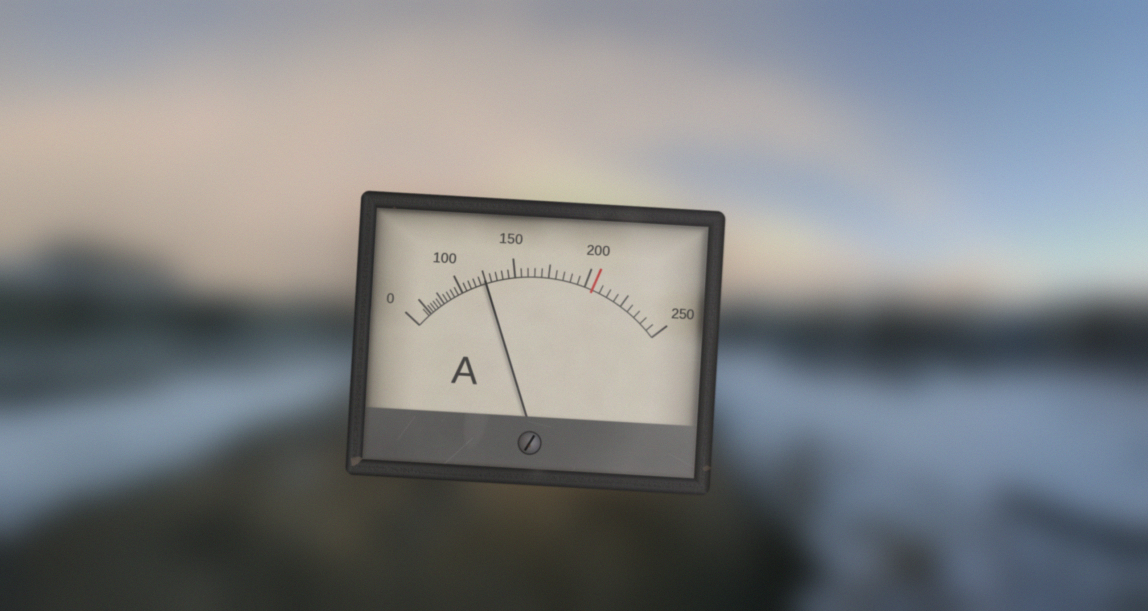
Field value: 125 A
